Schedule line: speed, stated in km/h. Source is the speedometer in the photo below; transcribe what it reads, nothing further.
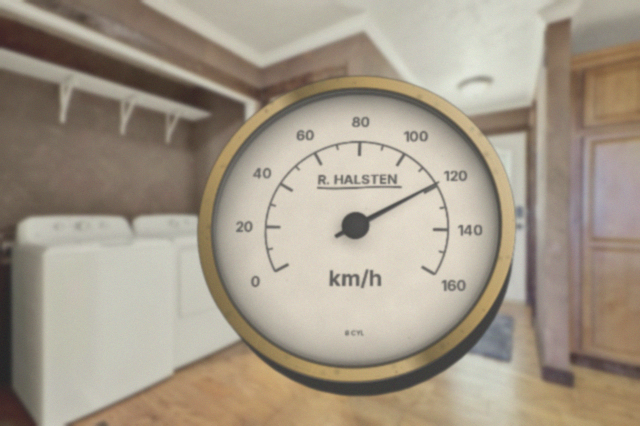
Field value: 120 km/h
